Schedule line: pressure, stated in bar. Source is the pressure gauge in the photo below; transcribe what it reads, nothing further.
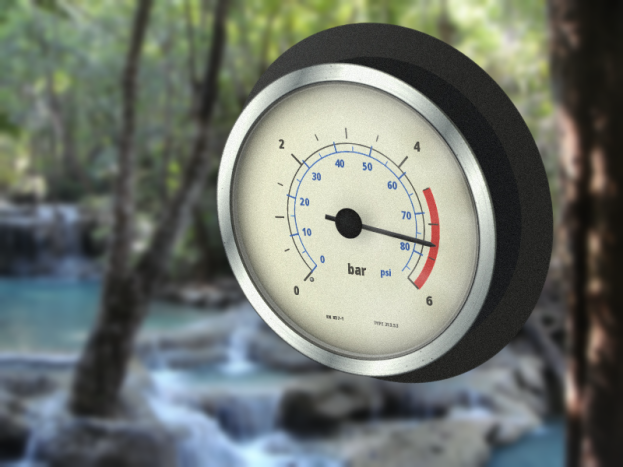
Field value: 5.25 bar
